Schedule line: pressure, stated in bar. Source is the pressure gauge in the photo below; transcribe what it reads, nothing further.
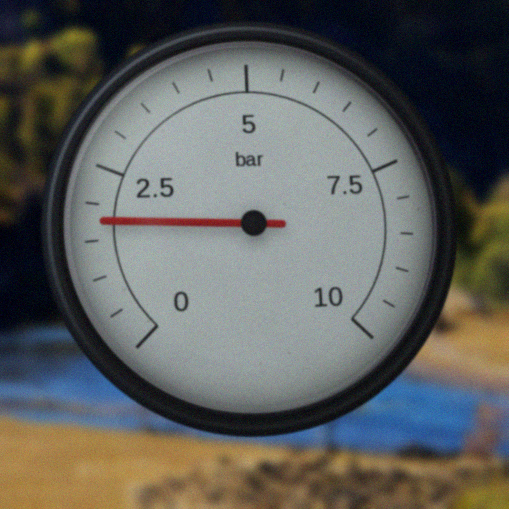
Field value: 1.75 bar
